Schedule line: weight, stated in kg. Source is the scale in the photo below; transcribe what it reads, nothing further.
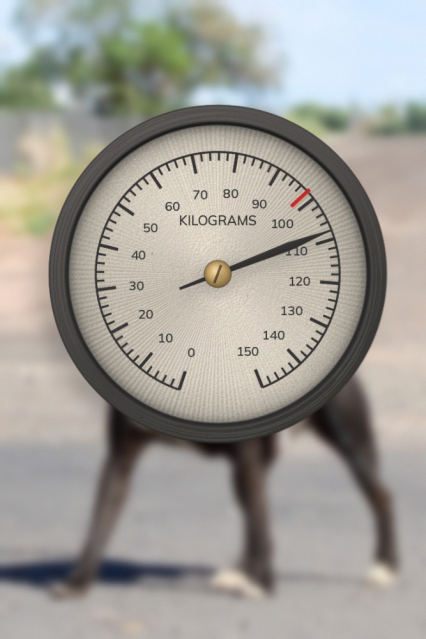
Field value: 108 kg
